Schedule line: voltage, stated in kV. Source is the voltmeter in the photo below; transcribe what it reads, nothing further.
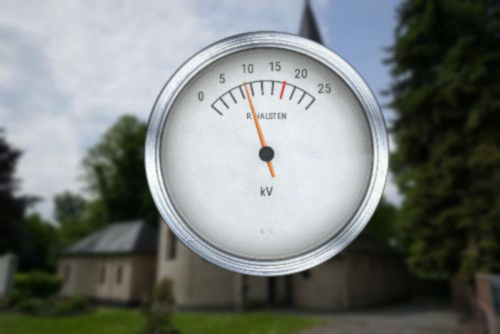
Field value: 8.75 kV
